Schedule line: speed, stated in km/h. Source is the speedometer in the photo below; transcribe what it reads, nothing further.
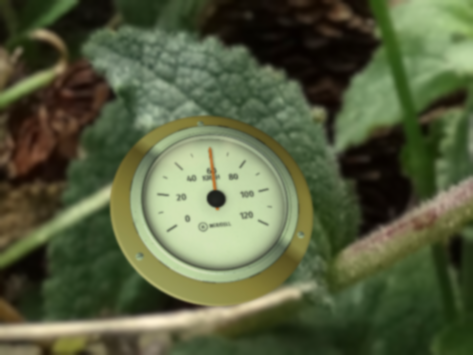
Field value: 60 km/h
